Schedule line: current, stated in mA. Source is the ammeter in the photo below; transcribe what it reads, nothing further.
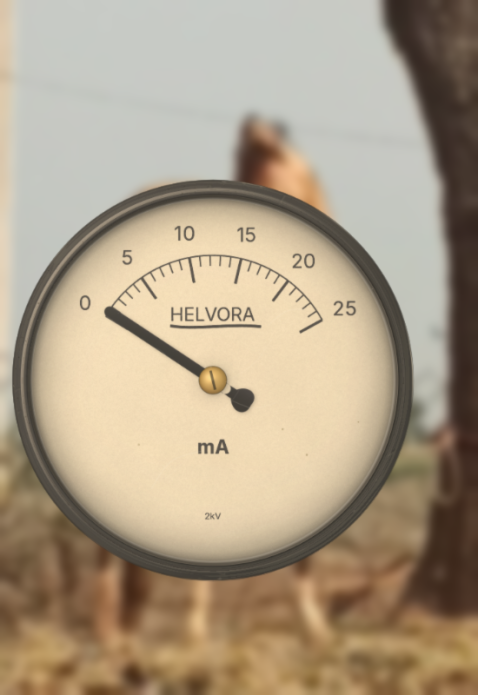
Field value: 0.5 mA
